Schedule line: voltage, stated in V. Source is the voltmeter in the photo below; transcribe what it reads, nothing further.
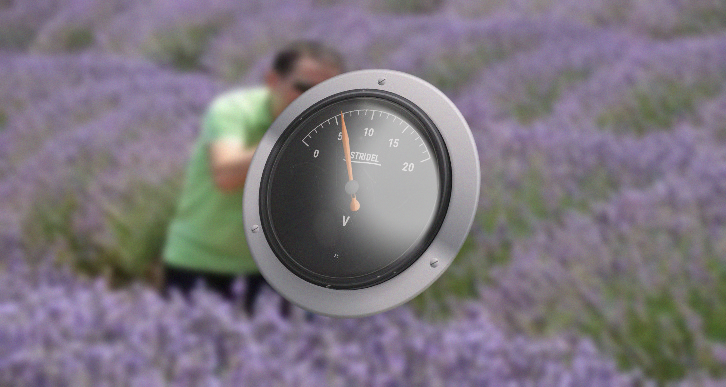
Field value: 6 V
